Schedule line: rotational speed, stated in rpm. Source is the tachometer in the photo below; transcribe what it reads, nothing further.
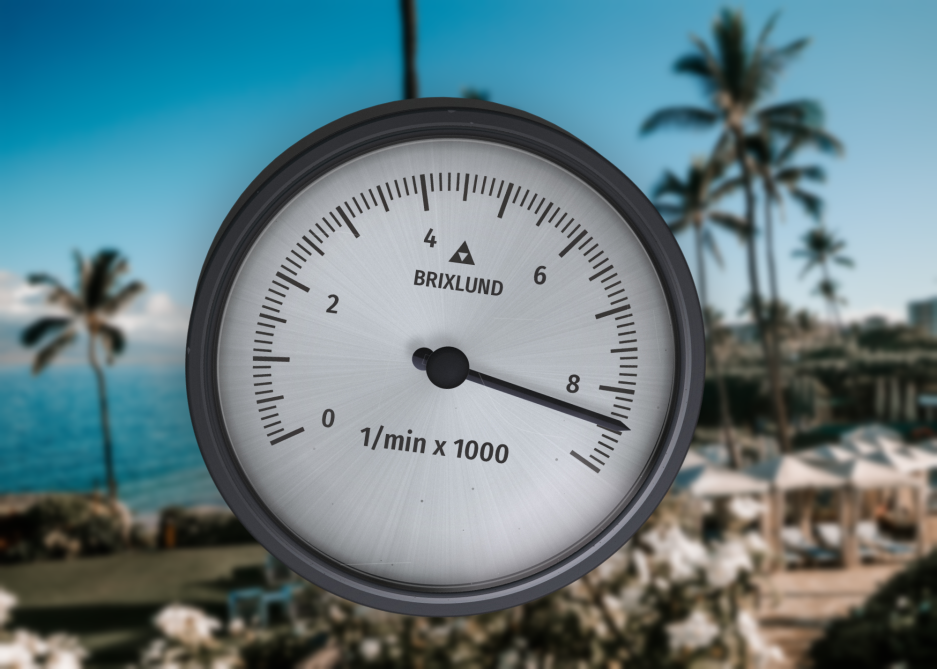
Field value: 8400 rpm
